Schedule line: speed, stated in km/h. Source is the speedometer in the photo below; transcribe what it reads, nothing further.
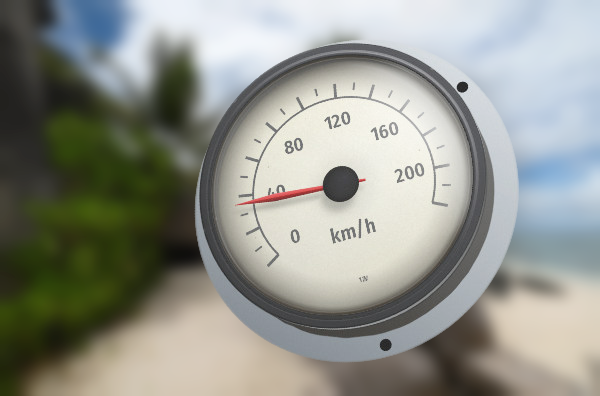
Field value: 35 km/h
